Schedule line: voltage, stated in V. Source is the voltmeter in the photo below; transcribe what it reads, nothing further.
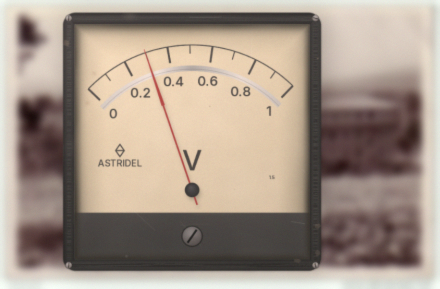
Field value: 0.3 V
